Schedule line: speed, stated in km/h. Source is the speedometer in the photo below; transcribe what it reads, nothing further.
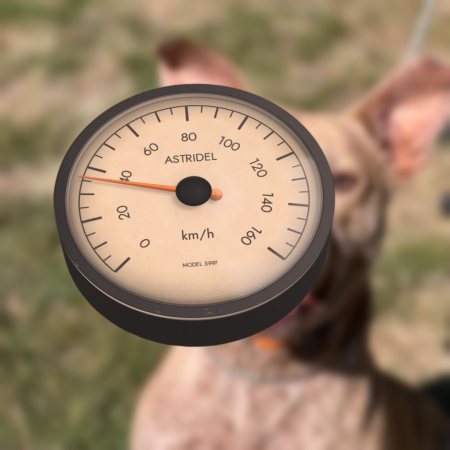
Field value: 35 km/h
